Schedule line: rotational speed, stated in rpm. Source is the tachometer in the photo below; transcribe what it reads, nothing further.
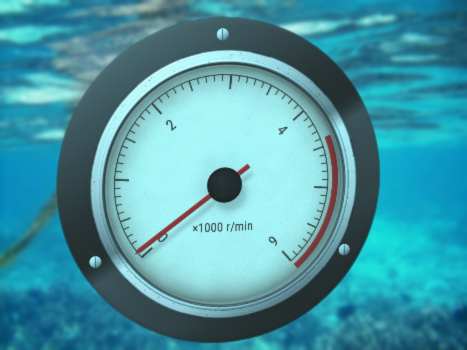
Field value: 100 rpm
